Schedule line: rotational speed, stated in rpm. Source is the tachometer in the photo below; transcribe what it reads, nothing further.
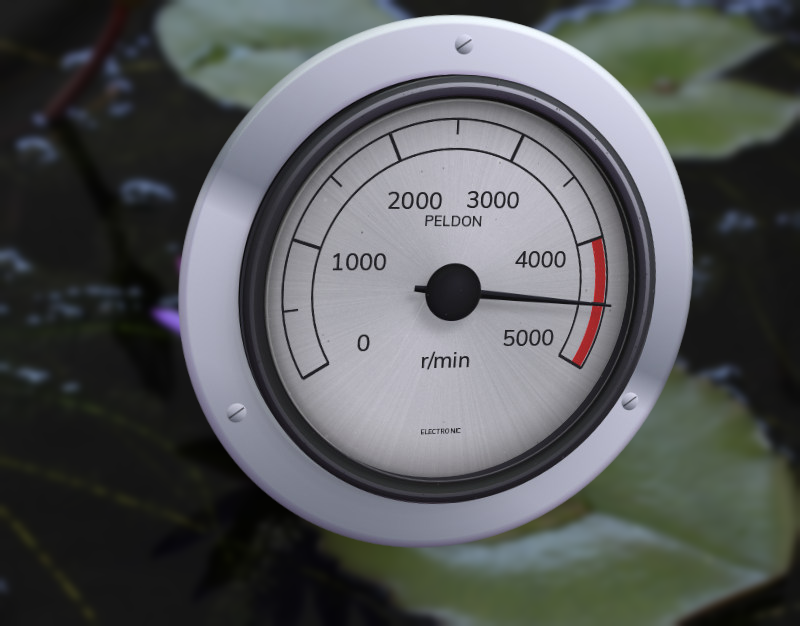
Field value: 4500 rpm
